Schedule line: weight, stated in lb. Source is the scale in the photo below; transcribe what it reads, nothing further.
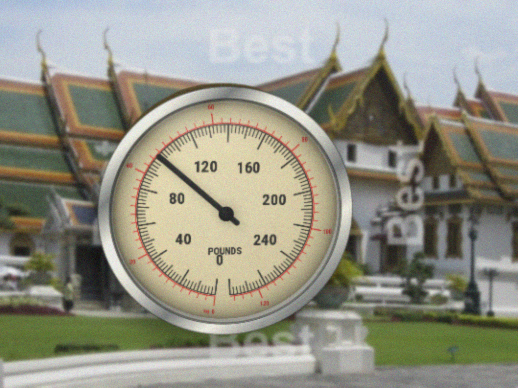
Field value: 100 lb
